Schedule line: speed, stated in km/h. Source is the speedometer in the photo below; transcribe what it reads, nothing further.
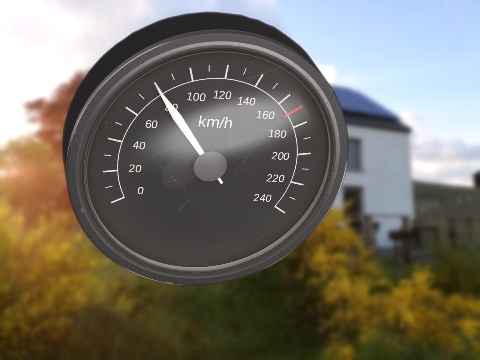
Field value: 80 km/h
